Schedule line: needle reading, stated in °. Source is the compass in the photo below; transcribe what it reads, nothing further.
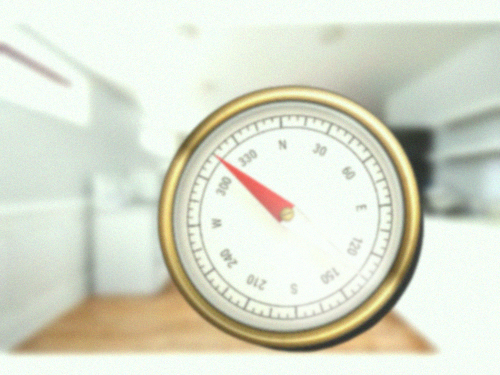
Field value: 315 °
